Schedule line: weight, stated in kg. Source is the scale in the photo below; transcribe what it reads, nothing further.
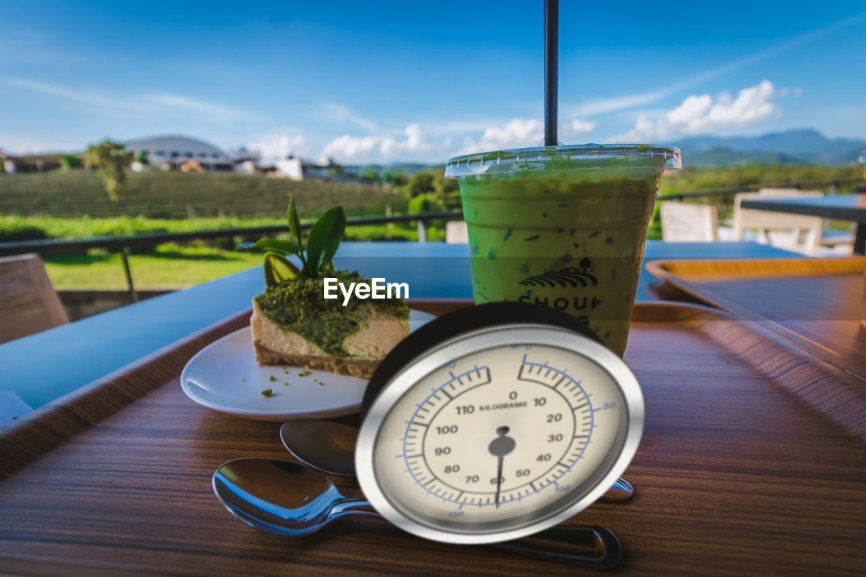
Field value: 60 kg
